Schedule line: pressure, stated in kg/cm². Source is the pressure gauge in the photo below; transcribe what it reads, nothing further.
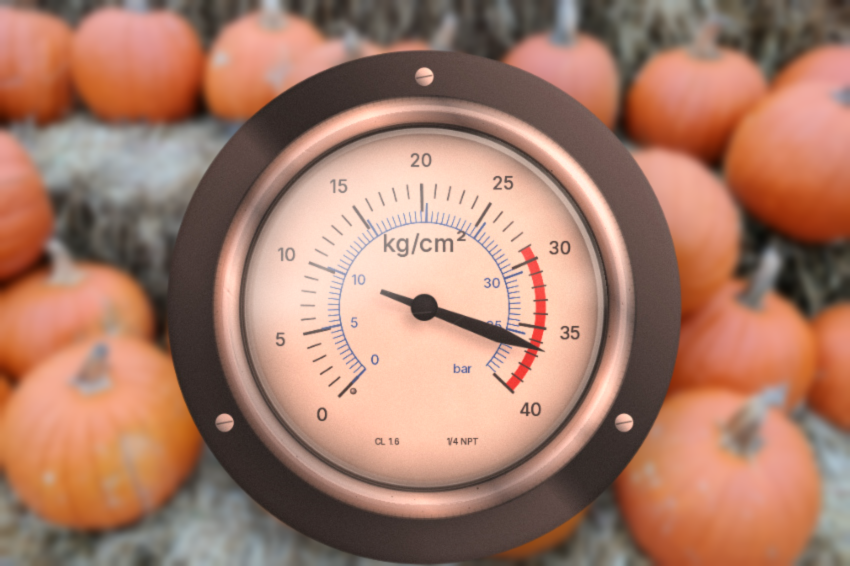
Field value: 36.5 kg/cm²
